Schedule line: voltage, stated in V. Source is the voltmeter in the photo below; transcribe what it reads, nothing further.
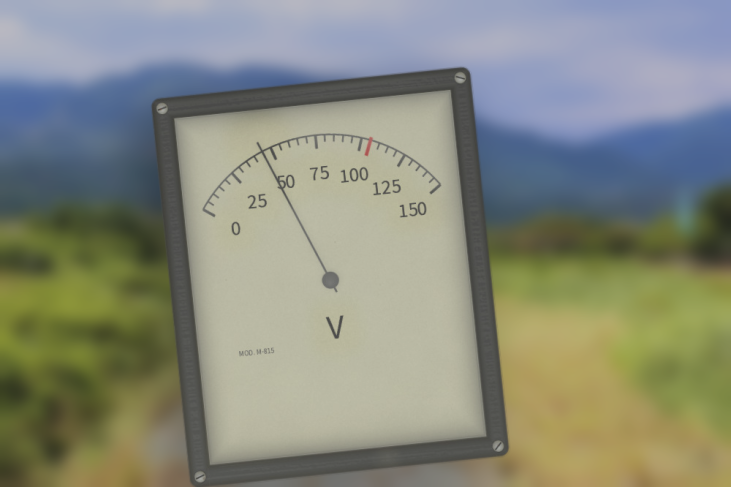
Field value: 45 V
